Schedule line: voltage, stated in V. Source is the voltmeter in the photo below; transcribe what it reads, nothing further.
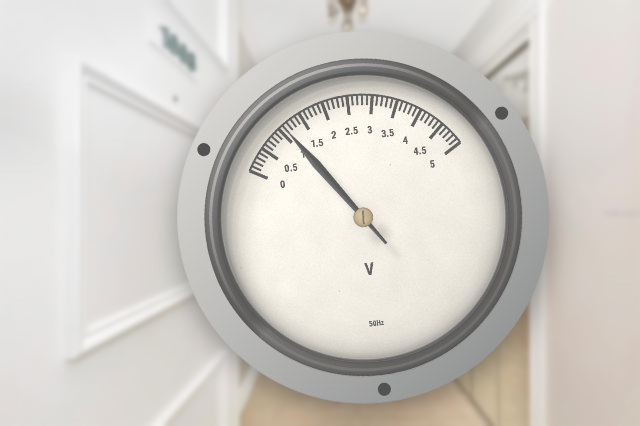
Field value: 1.1 V
